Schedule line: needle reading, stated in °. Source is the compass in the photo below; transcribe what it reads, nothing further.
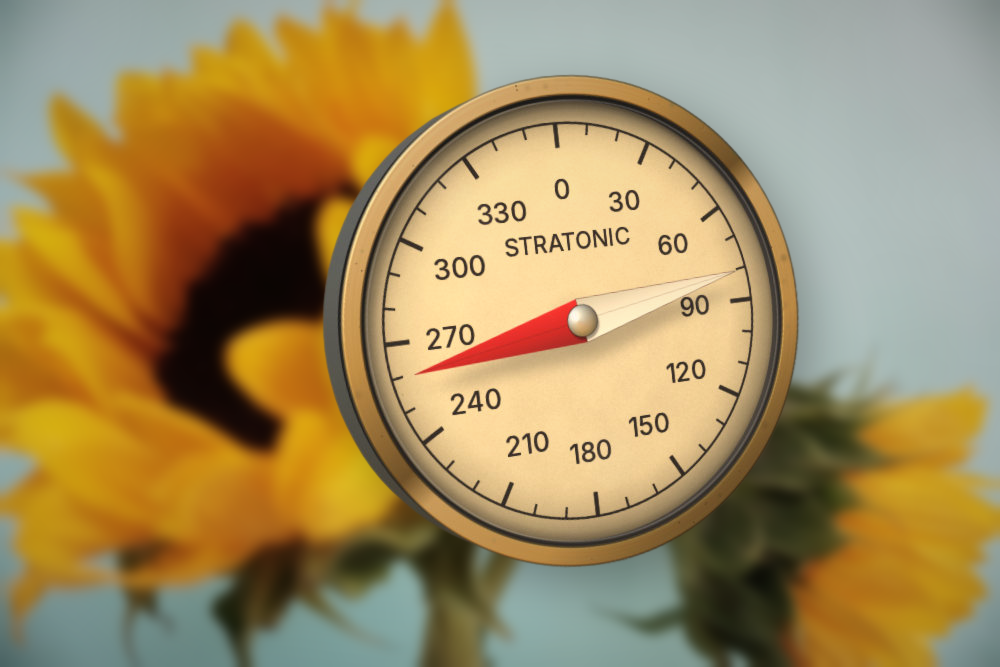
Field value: 260 °
